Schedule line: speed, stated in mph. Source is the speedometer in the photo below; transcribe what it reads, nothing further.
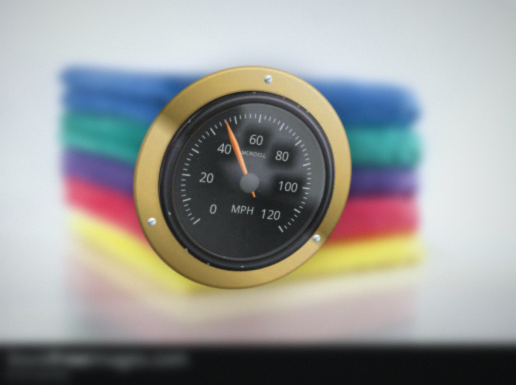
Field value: 46 mph
